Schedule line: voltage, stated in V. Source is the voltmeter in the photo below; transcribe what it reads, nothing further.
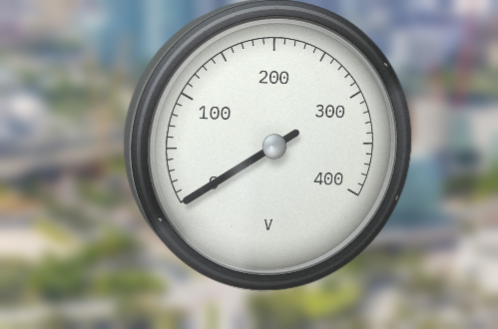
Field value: 0 V
